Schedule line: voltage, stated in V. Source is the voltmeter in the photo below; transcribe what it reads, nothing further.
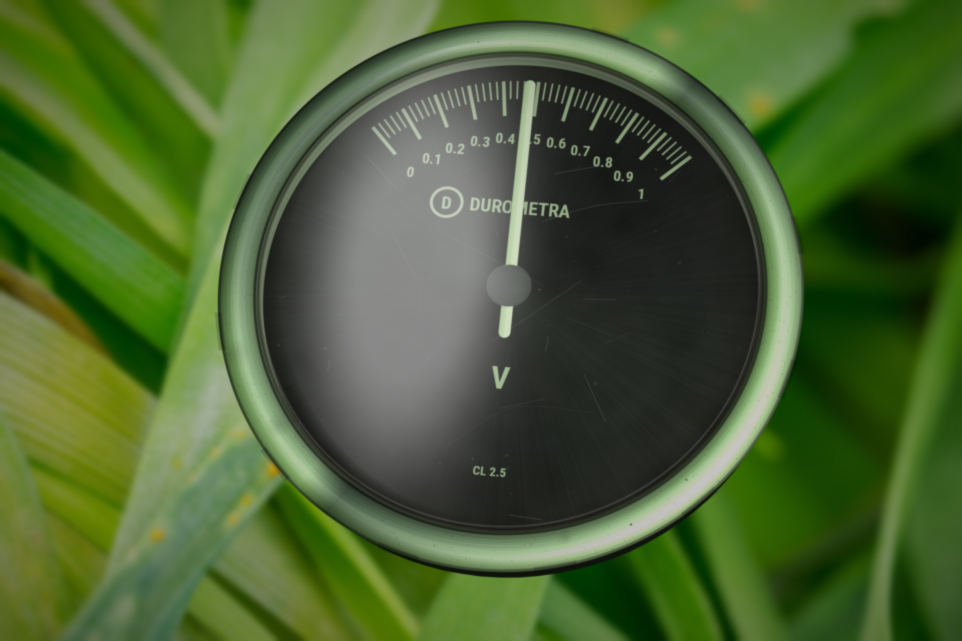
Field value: 0.48 V
